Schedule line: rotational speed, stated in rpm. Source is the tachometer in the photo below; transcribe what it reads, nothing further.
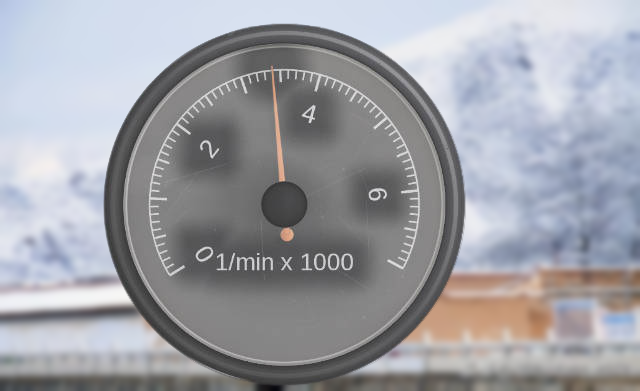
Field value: 3400 rpm
